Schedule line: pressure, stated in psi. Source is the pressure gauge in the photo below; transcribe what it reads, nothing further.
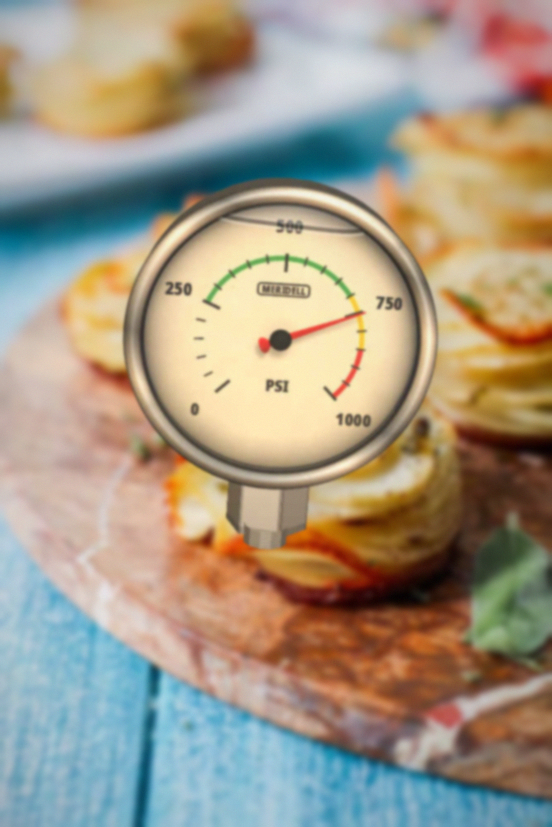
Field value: 750 psi
